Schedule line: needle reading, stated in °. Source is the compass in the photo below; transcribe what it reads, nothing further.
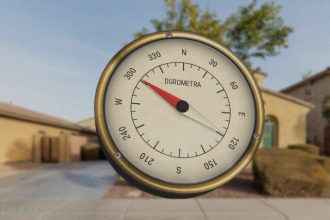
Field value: 300 °
